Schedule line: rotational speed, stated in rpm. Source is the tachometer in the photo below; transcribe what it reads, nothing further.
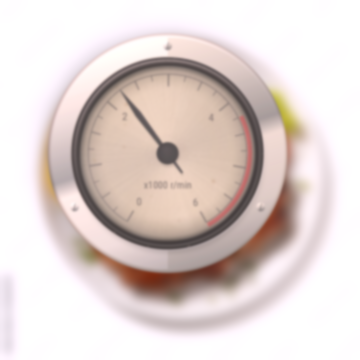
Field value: 2250 rpm
